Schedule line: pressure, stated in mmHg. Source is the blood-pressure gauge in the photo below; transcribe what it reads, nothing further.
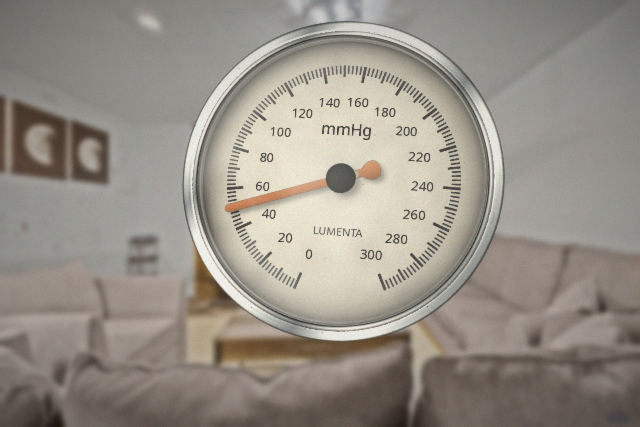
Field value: 50 mmHg
